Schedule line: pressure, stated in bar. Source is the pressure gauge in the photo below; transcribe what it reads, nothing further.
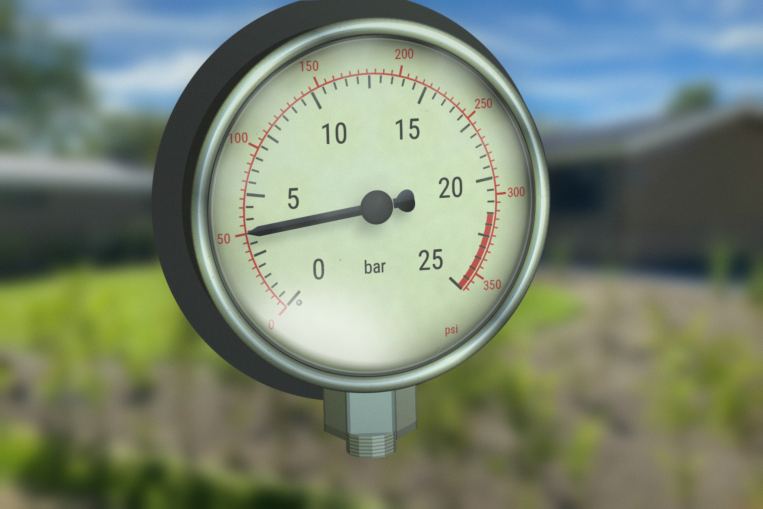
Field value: 3.5 bar
